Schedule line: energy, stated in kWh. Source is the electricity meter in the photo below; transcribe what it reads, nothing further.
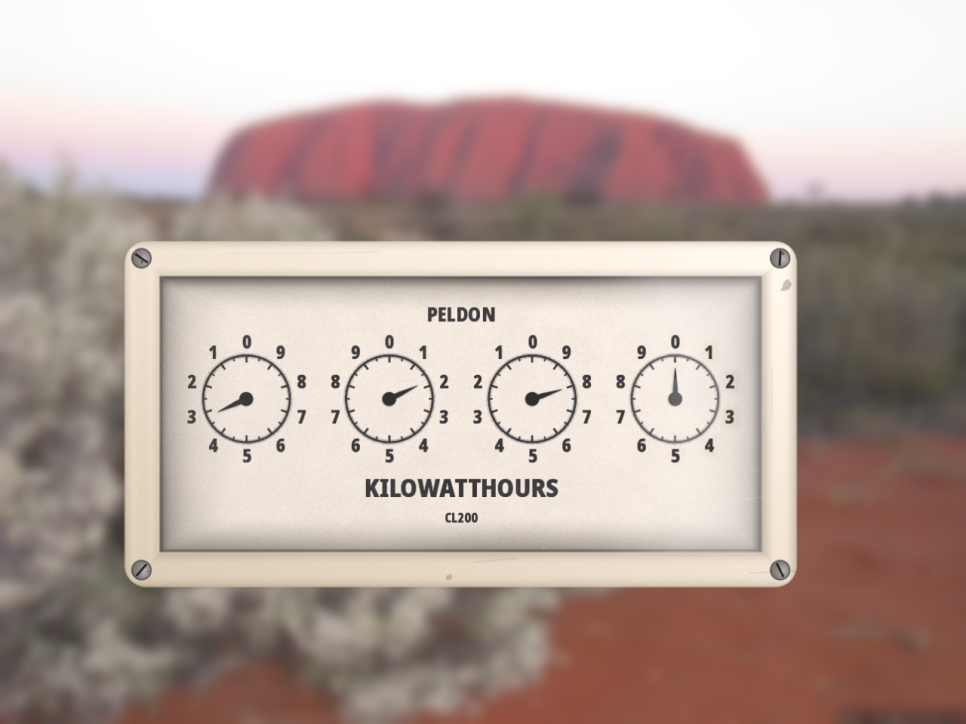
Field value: 3180 kWh
